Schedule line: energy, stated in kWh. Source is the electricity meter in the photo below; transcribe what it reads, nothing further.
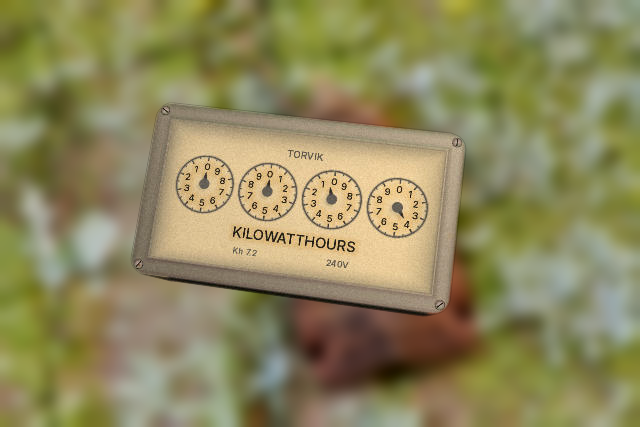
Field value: 4 kWh
